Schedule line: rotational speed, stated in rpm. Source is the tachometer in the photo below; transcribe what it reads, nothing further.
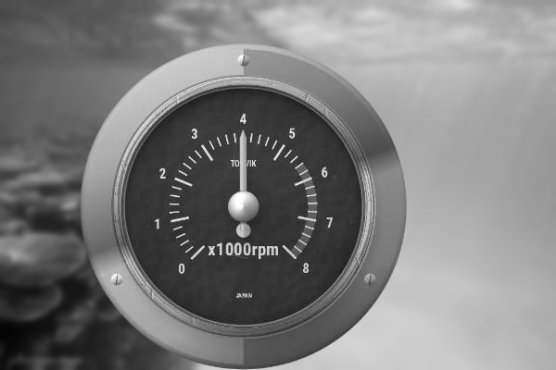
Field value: 4000 rpm
